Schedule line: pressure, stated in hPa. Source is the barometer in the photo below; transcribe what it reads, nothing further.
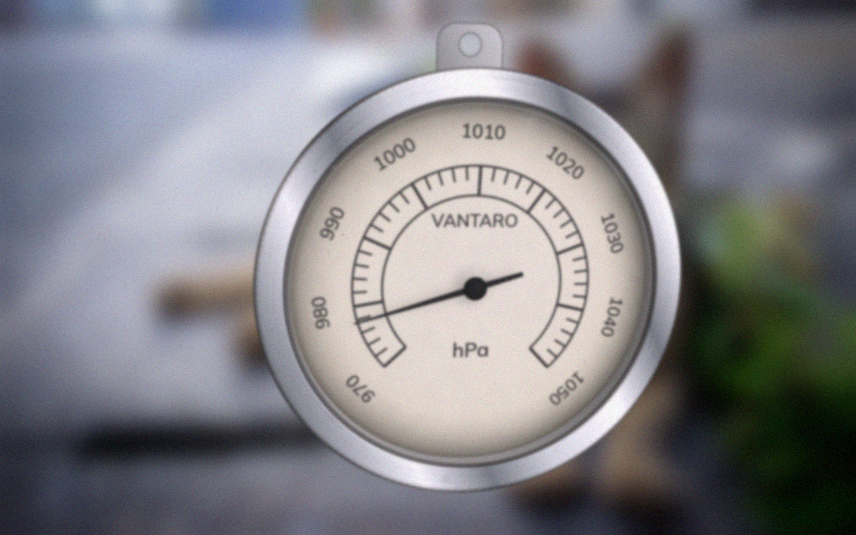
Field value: 978 hPa
